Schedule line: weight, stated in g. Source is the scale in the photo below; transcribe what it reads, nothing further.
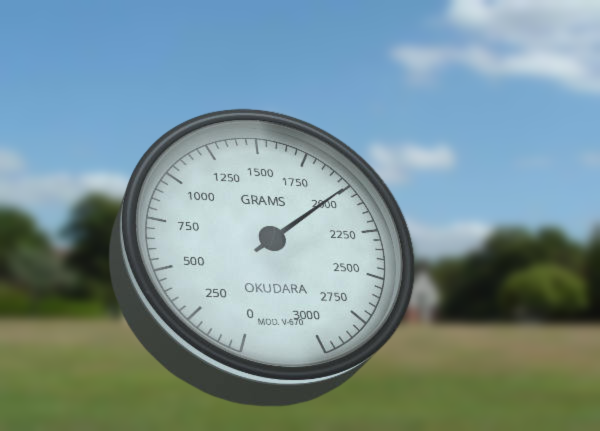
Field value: 2000 g
